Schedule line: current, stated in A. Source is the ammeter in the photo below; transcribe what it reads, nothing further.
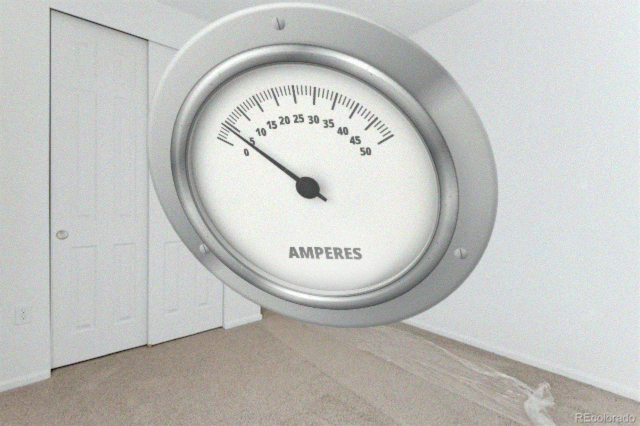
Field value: 5 A
